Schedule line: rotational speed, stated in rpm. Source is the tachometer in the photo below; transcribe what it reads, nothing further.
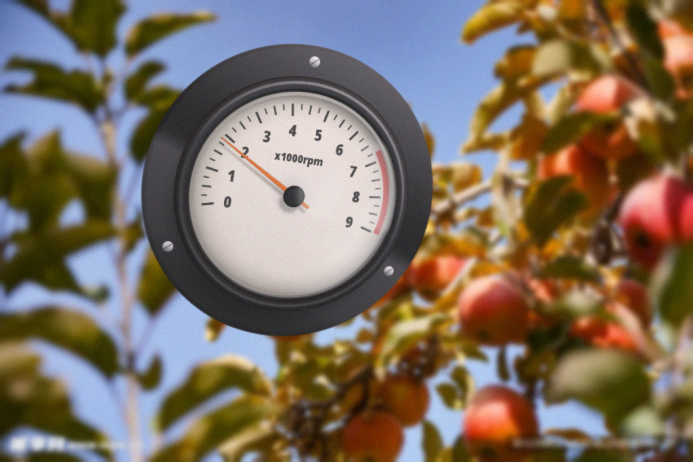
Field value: 1875 rpm
